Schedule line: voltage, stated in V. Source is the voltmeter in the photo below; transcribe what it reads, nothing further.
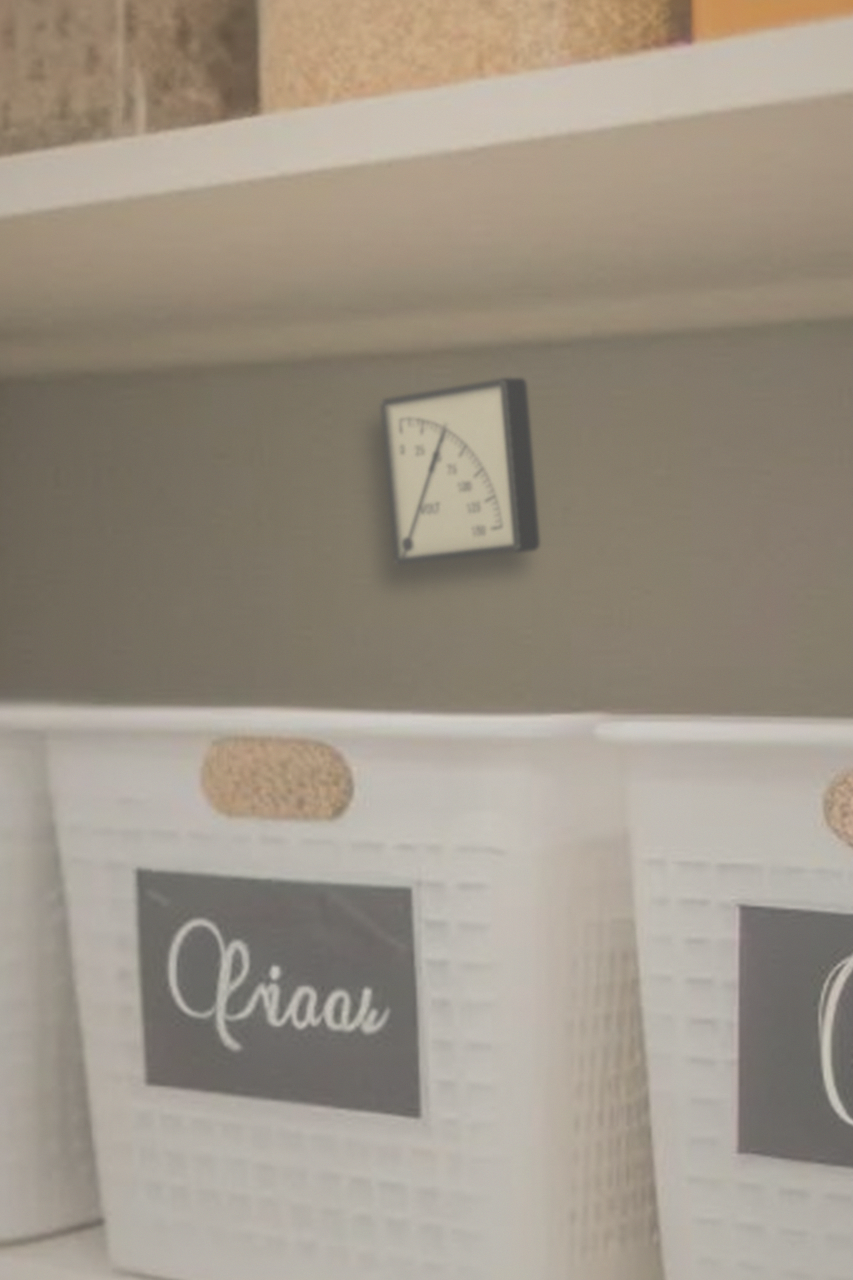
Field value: 50 V
